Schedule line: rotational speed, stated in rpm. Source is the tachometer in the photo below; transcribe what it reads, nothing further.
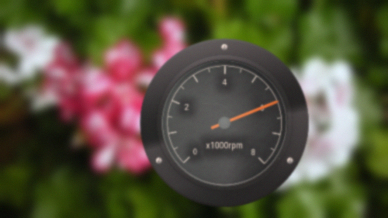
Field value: 6000 rpm
